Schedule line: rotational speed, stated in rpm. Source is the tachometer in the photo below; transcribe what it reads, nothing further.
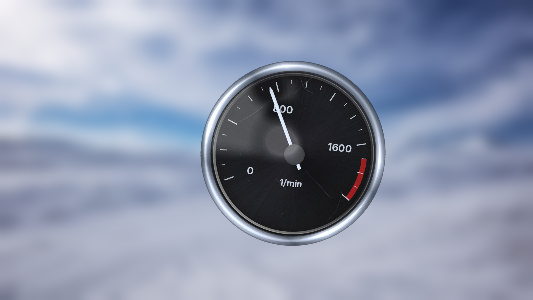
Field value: 750 rpm
